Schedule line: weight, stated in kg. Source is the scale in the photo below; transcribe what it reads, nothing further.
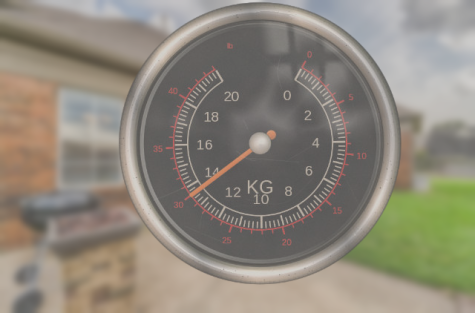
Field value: 13.6 kg
